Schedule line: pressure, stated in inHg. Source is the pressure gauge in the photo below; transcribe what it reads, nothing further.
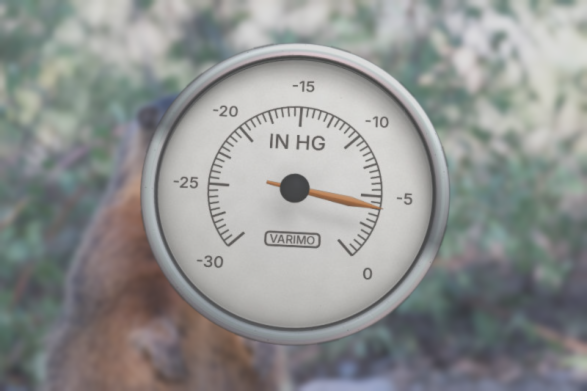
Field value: -4 inHg
